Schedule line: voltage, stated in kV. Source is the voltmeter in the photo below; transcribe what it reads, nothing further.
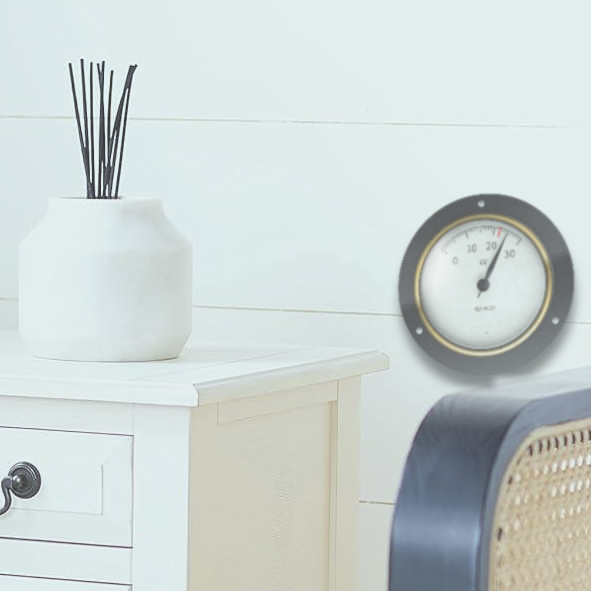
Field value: 25 kV
